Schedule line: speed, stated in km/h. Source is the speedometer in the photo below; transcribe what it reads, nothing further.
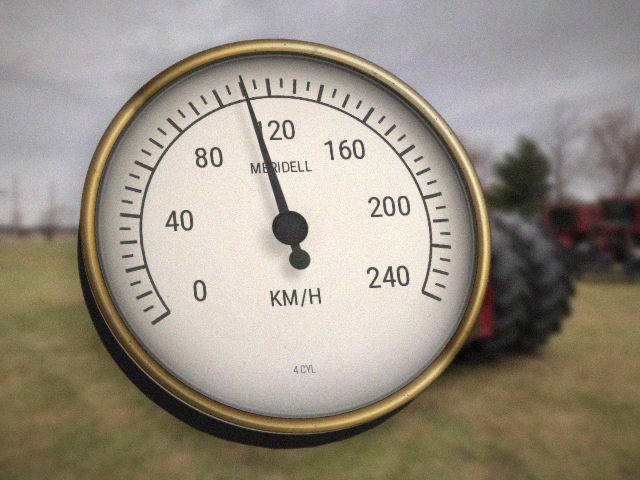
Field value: 110 km/h
